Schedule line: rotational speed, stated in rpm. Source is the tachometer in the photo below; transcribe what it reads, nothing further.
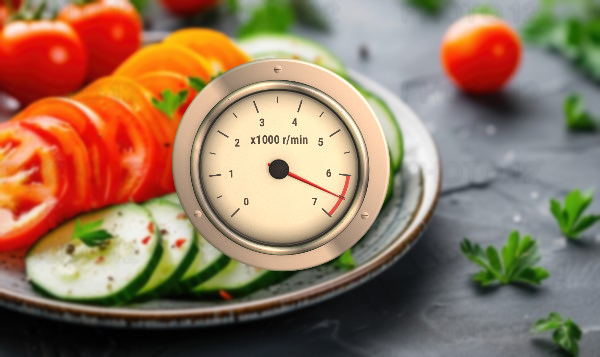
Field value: 6500 rpm
